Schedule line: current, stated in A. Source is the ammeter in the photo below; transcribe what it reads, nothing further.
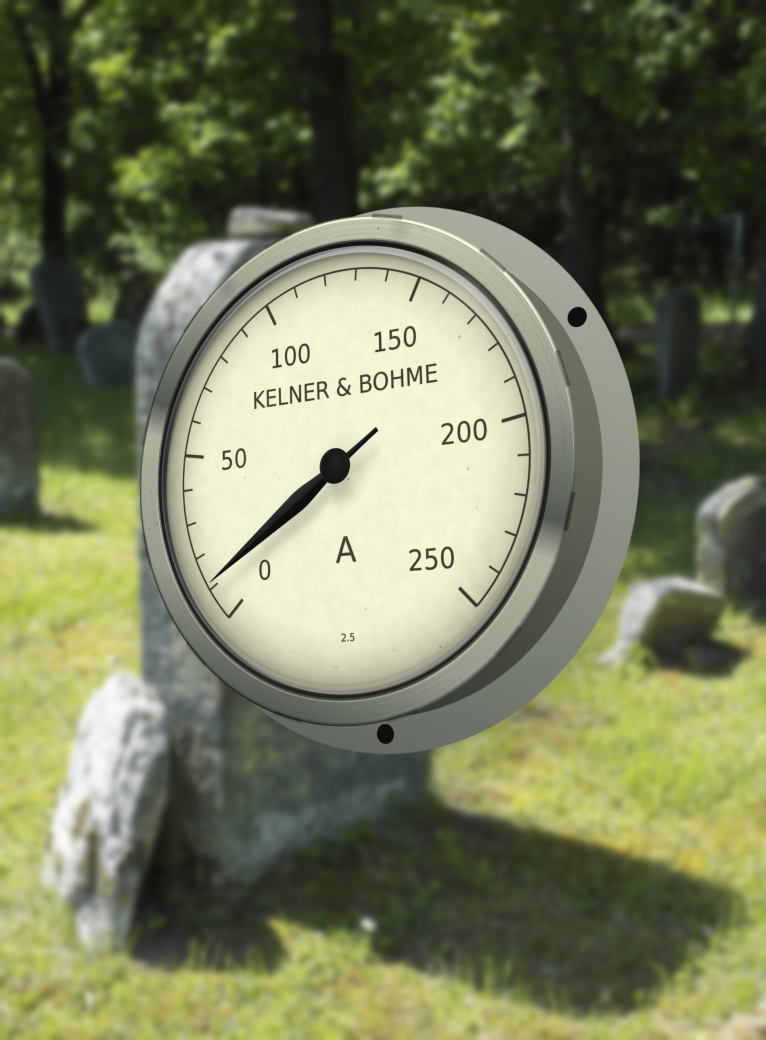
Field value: 10 A
